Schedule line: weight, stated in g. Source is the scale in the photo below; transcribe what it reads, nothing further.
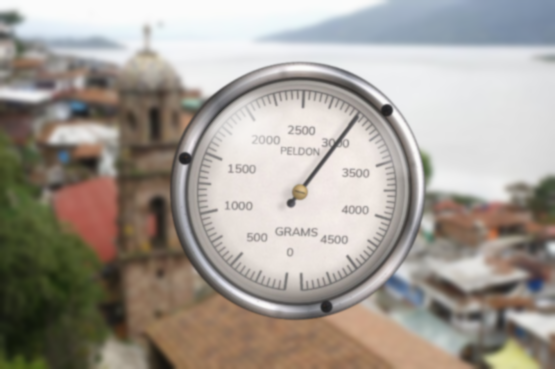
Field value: 3000 g
